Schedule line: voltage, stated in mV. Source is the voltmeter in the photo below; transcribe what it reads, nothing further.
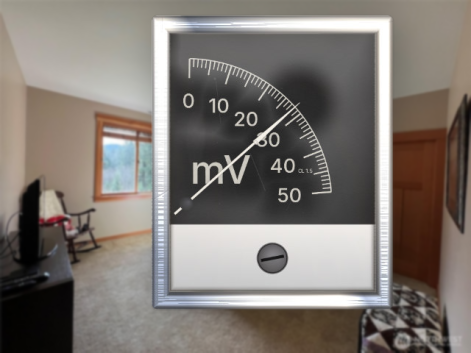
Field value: 28 mV
